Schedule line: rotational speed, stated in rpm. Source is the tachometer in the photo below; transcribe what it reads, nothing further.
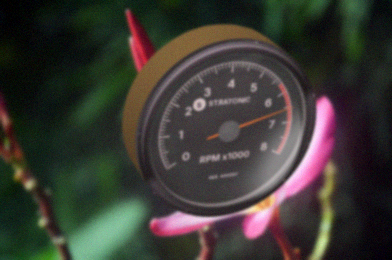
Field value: 6500 rpm
